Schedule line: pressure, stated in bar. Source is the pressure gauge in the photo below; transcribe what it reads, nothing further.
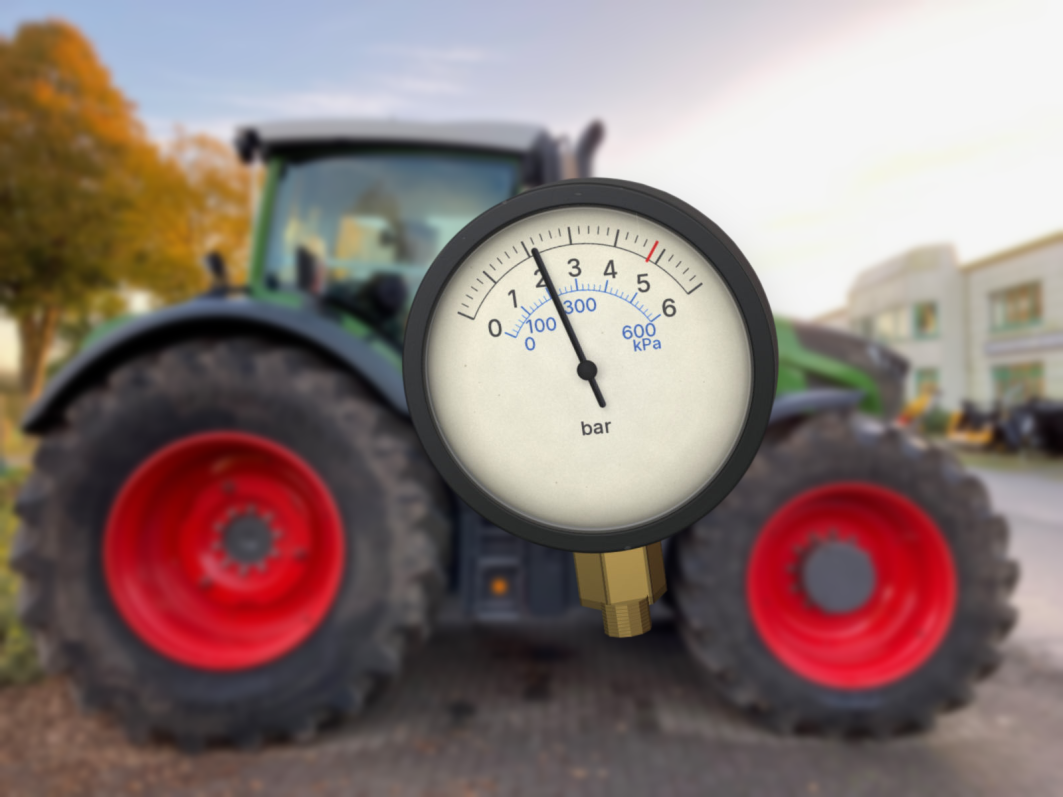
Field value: 2.2 bar
